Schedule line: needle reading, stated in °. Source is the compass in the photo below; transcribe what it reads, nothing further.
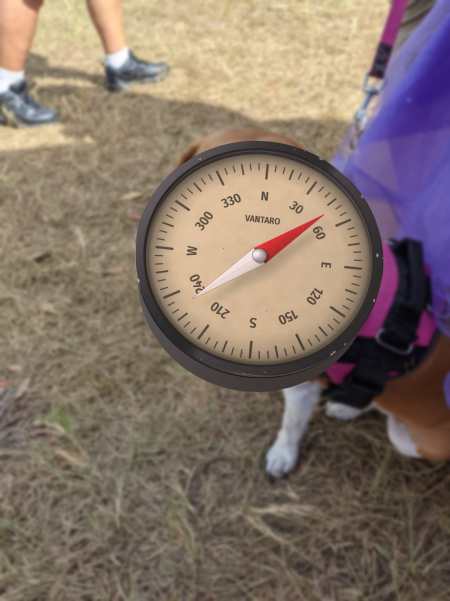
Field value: 50 °
